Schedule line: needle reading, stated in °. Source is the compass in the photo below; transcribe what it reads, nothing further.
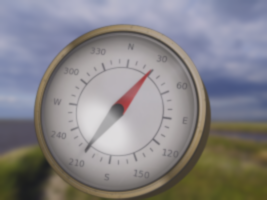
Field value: 30 °
